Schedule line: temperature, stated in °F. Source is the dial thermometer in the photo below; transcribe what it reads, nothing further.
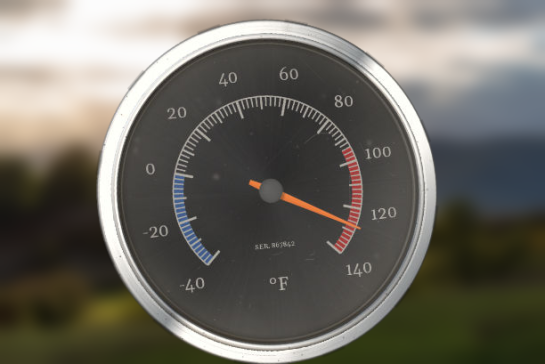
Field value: 128 °F
